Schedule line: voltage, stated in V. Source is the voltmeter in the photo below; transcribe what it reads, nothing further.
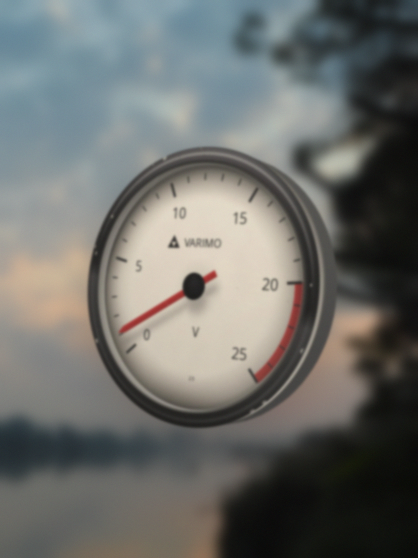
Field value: 1 V
